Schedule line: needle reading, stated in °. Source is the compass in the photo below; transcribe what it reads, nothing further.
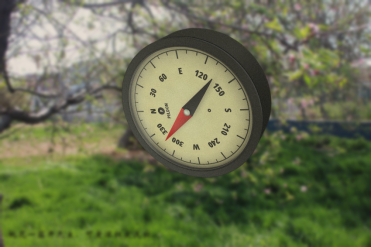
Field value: 315 °
